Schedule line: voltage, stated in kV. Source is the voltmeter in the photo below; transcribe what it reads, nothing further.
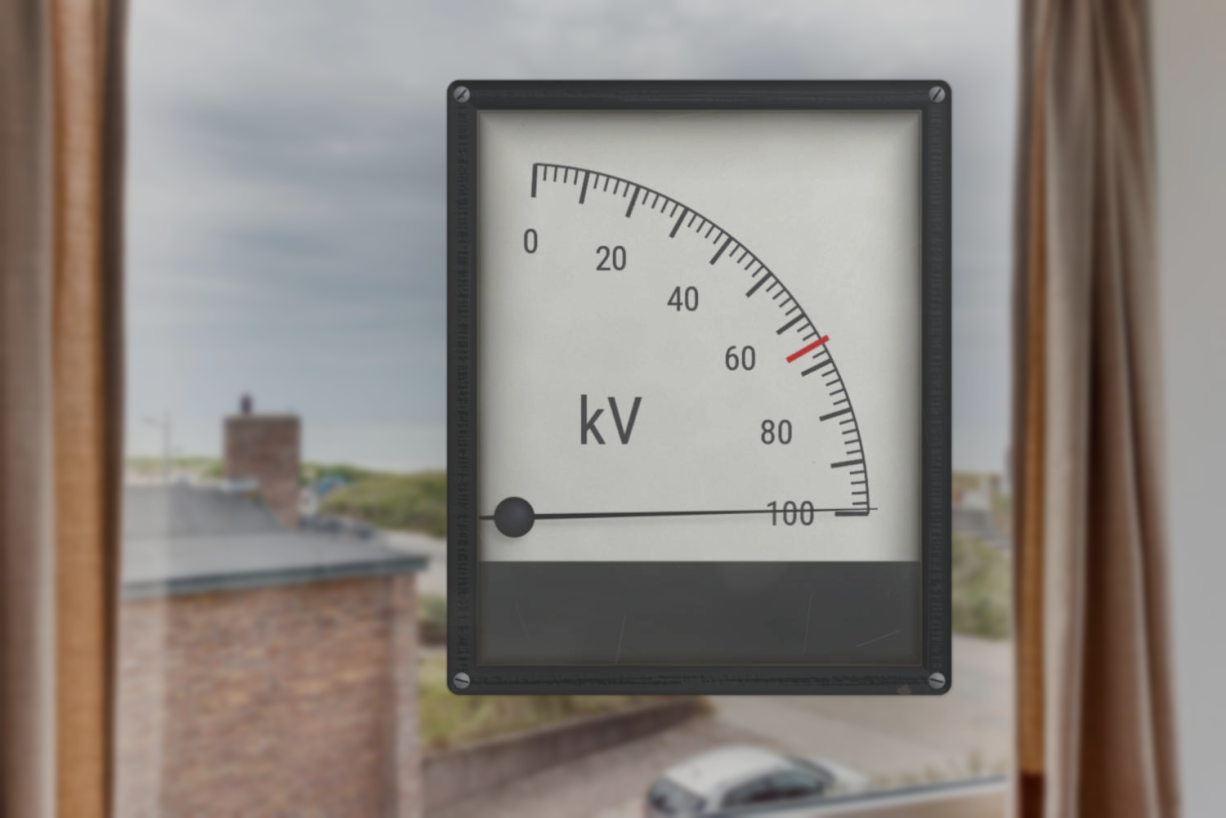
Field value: 99 kV
